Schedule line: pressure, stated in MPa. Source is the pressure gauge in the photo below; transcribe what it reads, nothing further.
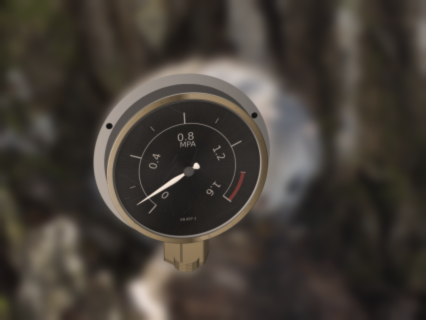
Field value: 0.1 MPa
